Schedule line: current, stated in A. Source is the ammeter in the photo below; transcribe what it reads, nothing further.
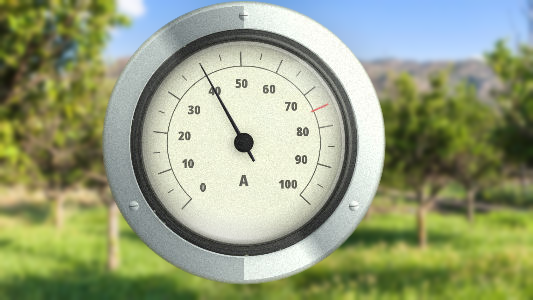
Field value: 40 A
